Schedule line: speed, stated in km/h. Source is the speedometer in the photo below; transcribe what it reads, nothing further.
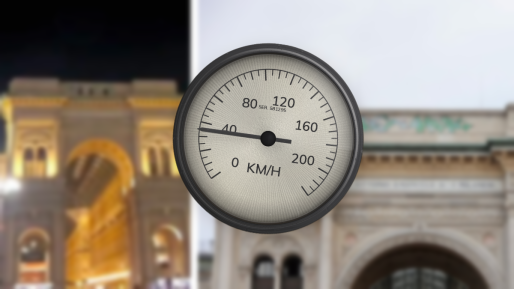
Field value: 35 km/h
